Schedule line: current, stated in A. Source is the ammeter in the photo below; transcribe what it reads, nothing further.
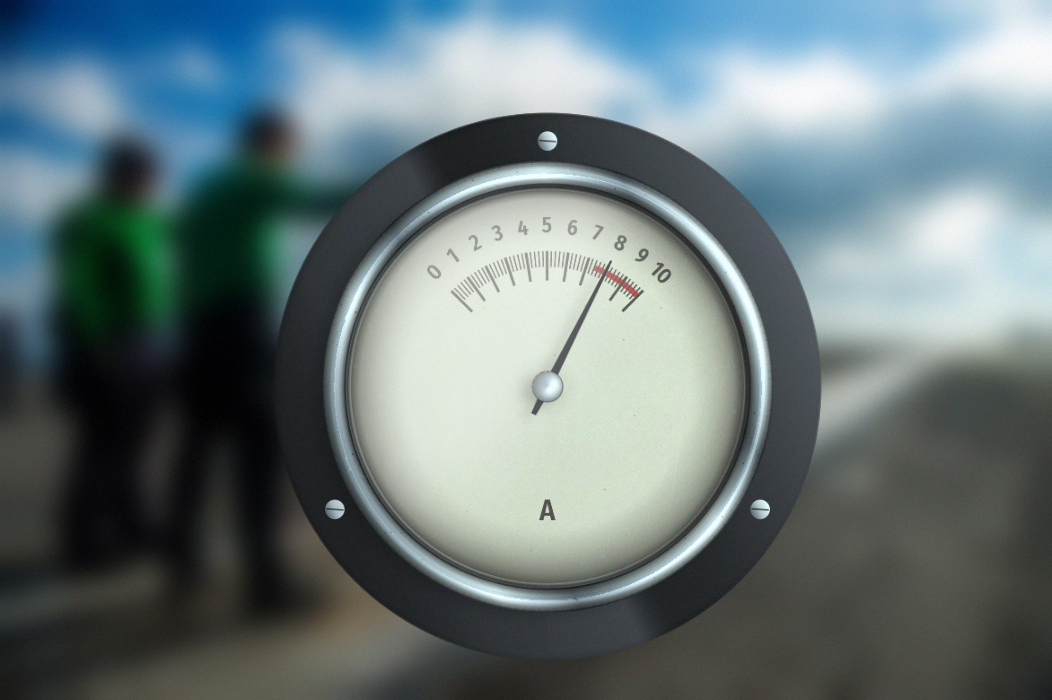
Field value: 8 A
